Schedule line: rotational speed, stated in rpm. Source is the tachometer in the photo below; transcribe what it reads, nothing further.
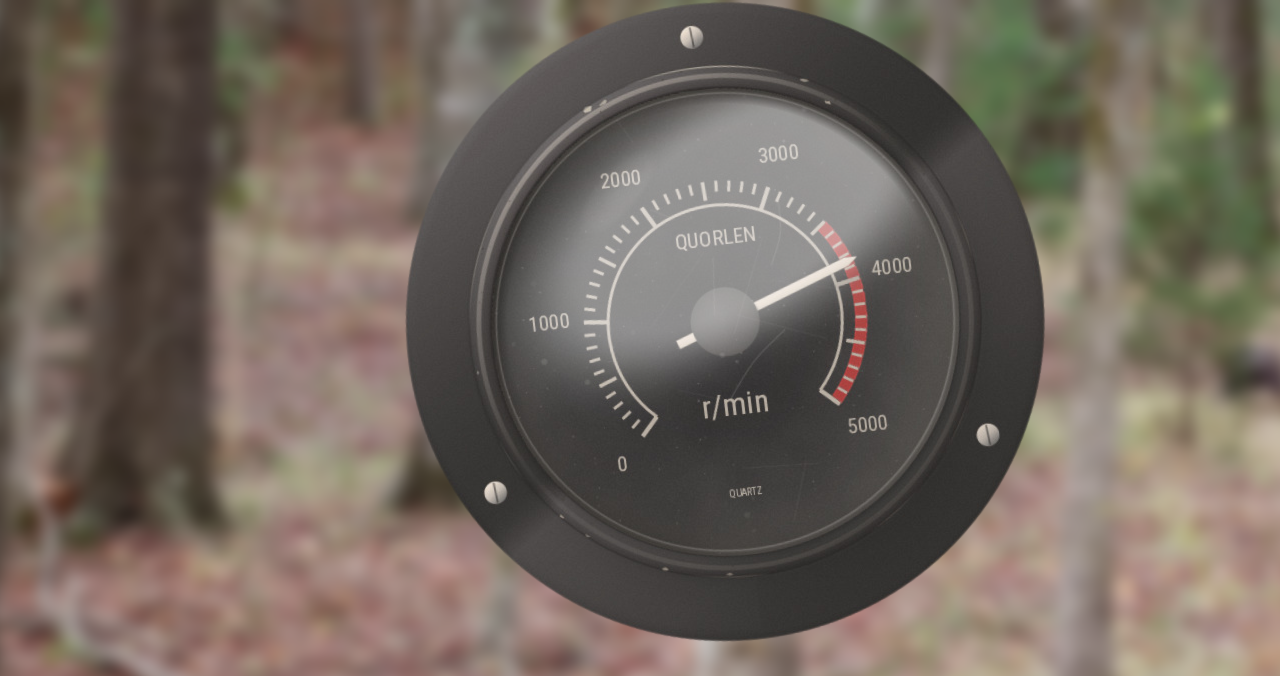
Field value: 3850 rpm
